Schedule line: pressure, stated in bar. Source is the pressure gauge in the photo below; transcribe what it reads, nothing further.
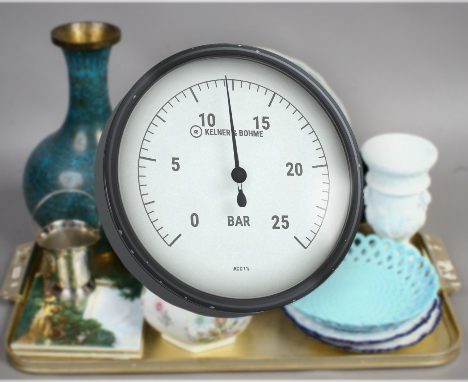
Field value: 12 bar
